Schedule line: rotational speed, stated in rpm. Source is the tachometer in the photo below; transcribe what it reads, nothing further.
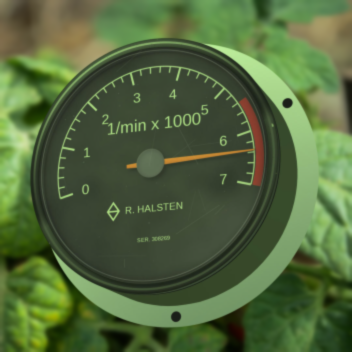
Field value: 6400 rpm
